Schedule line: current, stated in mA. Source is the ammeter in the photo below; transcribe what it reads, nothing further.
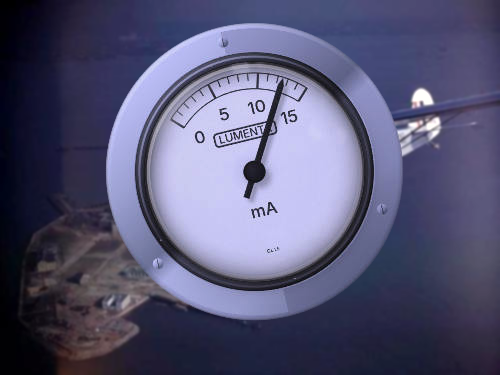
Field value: 12.5 mA
